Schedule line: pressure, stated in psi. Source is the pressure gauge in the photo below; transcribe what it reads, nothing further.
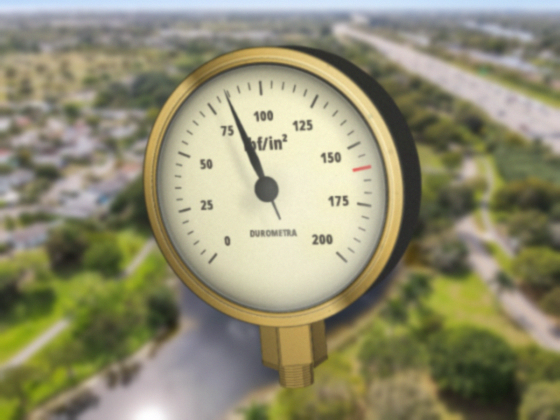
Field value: 85 psi
